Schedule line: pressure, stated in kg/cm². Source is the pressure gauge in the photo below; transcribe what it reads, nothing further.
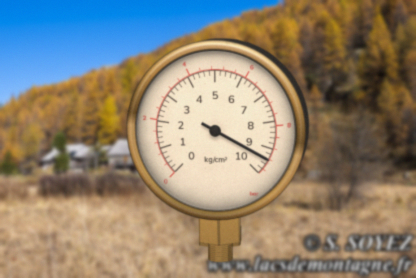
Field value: 9.4 kg/cm²
